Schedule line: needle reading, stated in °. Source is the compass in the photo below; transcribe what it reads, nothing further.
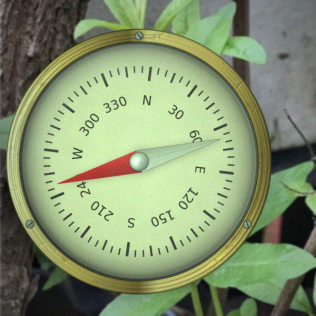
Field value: 247.5 °
